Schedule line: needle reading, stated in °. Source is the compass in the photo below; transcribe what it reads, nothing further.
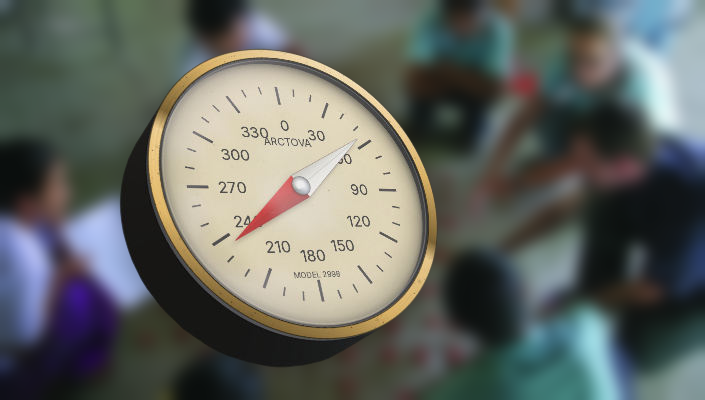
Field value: 235 °
